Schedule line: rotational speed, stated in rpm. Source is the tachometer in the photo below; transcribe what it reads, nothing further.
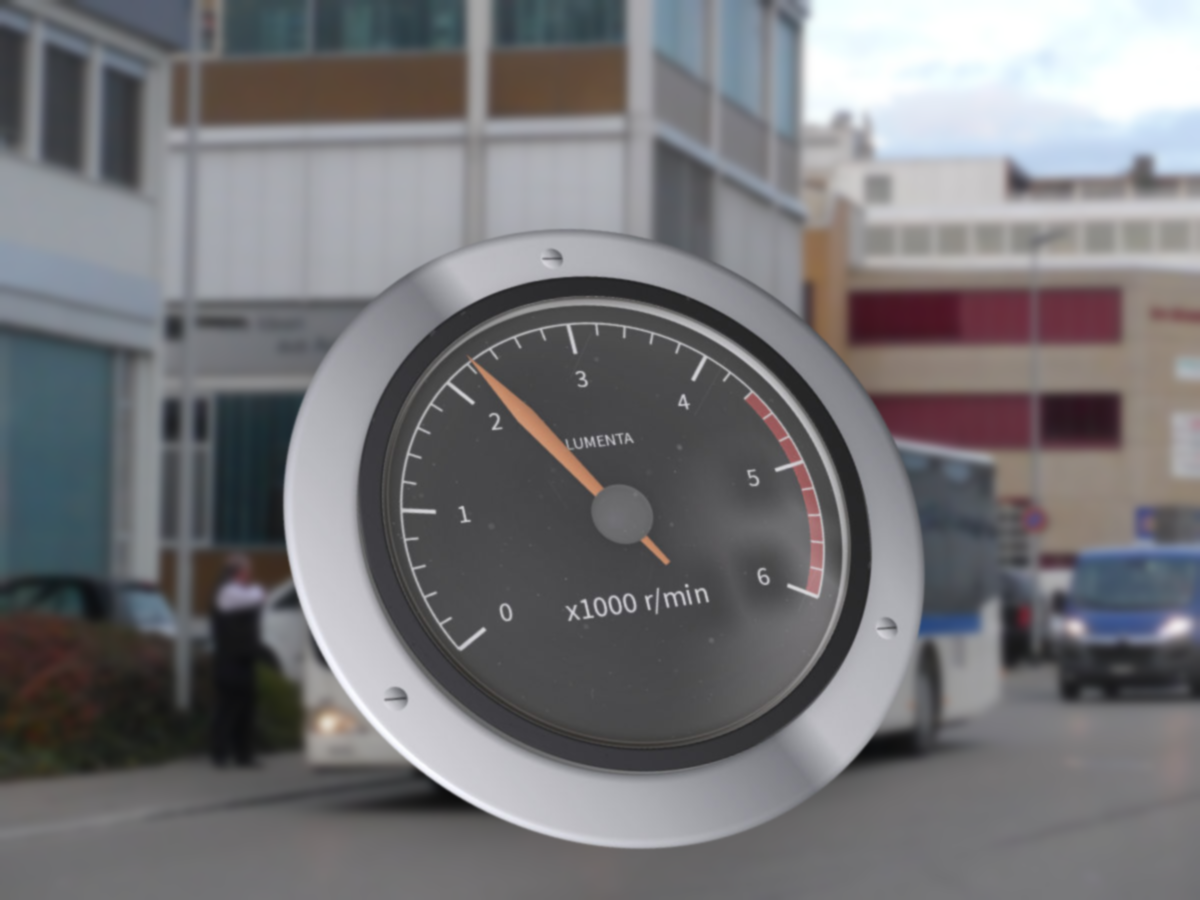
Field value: 2200 rpm
